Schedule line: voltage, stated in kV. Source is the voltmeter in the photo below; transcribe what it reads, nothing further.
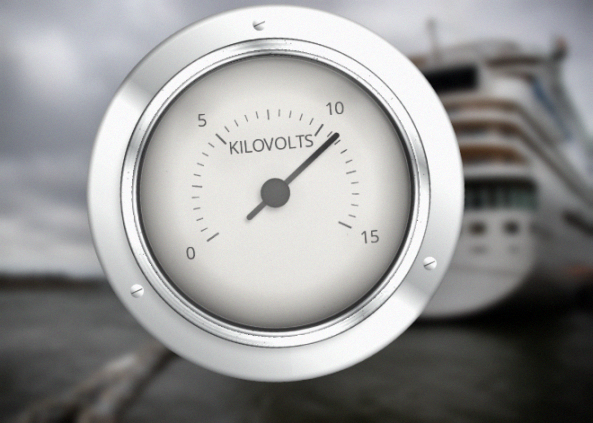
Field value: 10.75 kV
